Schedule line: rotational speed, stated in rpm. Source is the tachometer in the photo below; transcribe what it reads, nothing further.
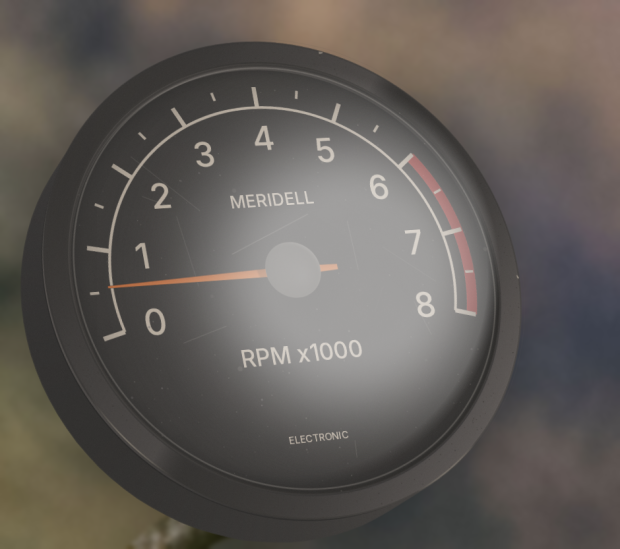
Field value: 500 rpm
